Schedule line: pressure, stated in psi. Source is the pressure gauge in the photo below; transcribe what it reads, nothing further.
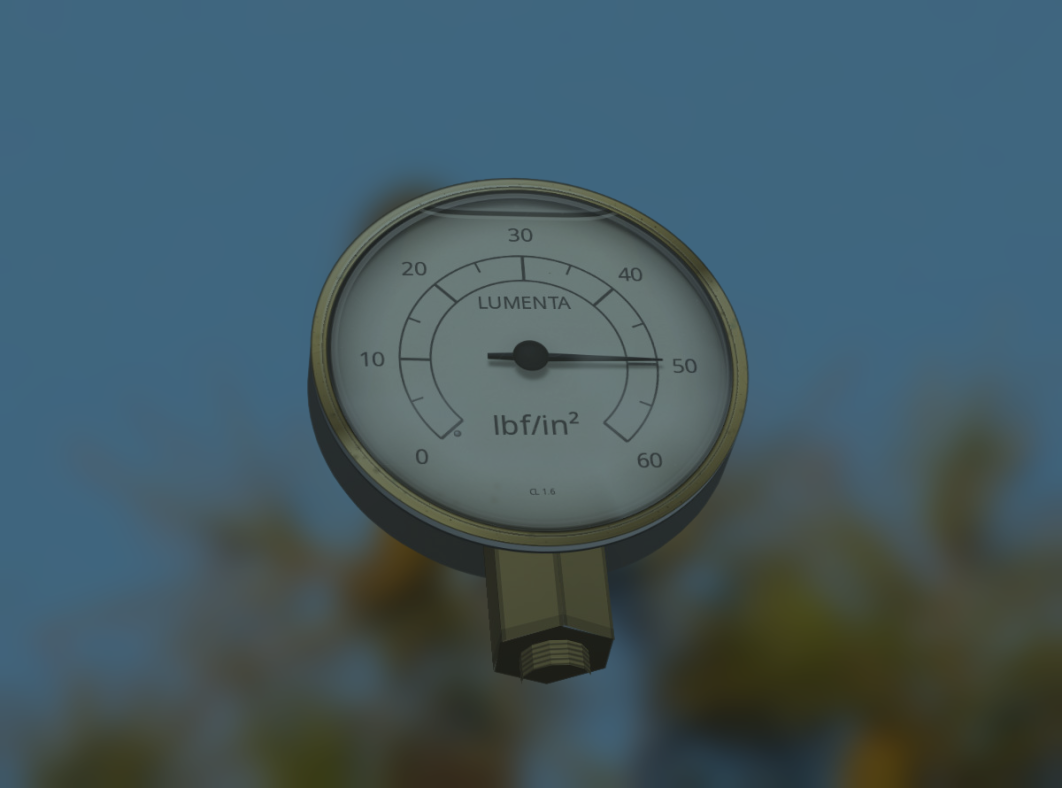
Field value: 50 psi
